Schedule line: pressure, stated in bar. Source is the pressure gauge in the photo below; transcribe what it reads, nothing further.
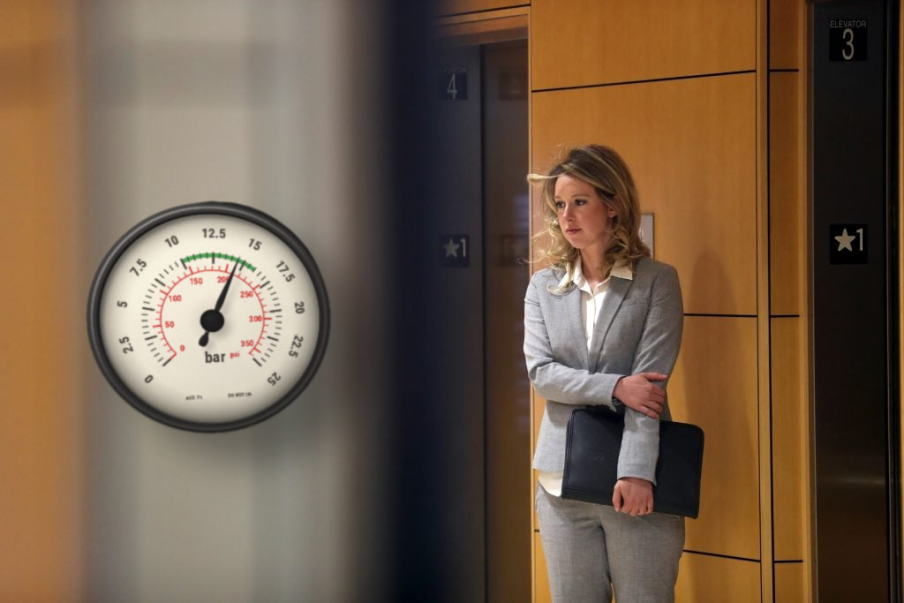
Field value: 14.5 bar
